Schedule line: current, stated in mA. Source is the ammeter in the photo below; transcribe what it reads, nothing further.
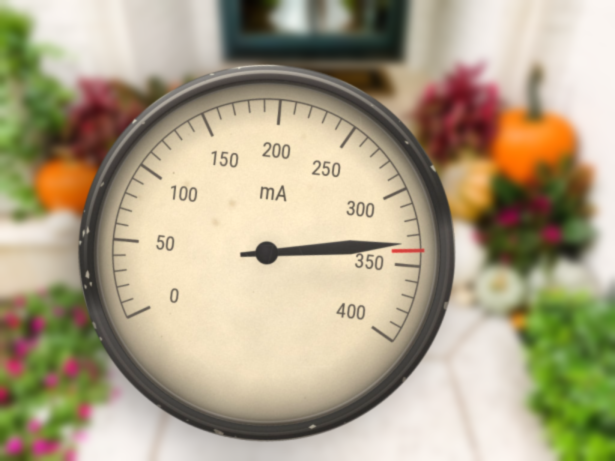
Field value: 335 mA
